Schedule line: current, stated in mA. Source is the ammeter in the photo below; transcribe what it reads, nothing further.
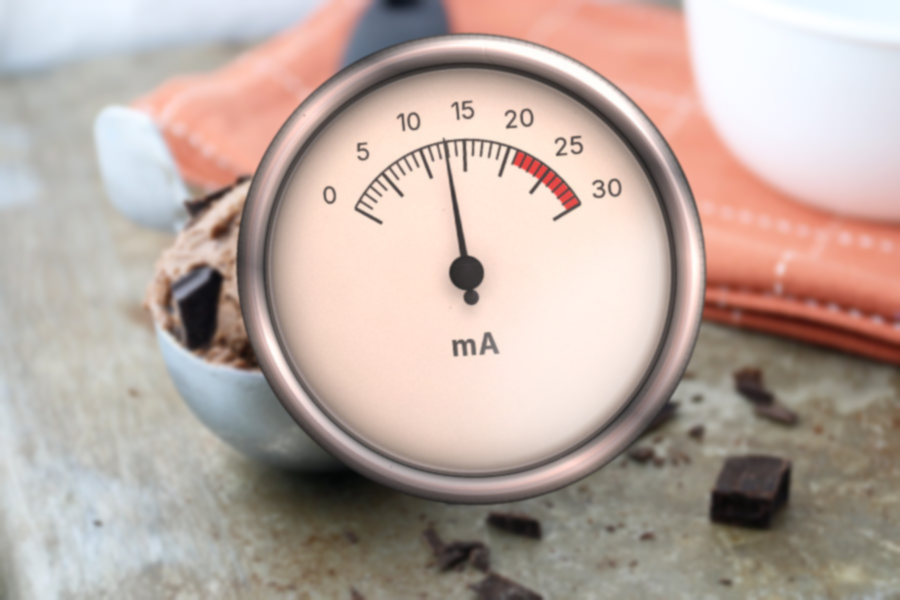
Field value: 13 mA
